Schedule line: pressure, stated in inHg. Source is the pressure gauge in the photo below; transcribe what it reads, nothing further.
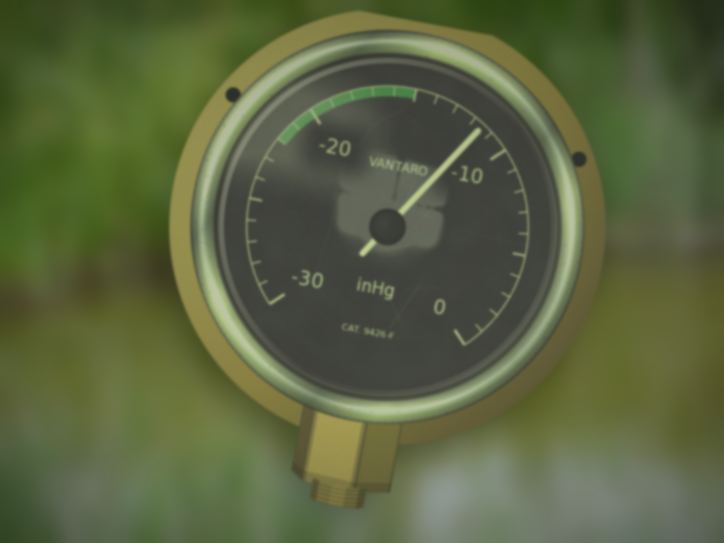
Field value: -11.5 inHg
